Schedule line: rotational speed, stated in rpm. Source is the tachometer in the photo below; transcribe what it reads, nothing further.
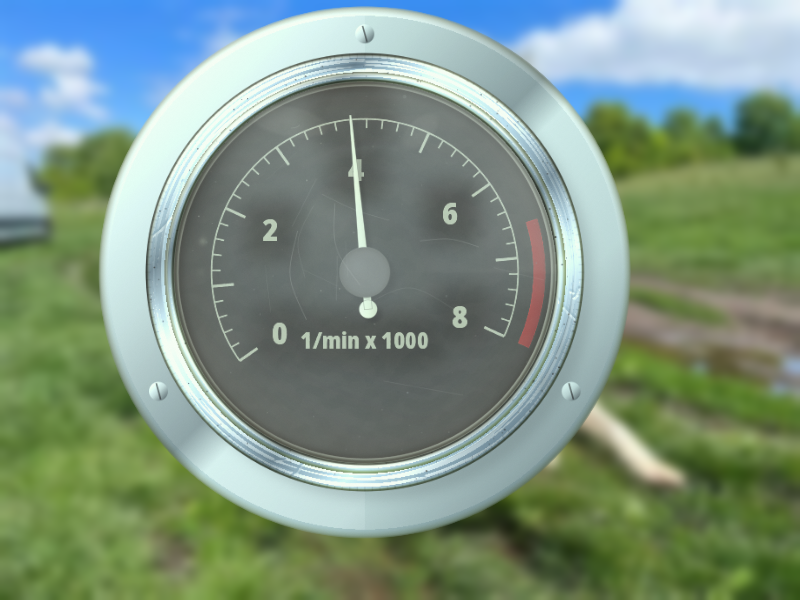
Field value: 4000 rpm
